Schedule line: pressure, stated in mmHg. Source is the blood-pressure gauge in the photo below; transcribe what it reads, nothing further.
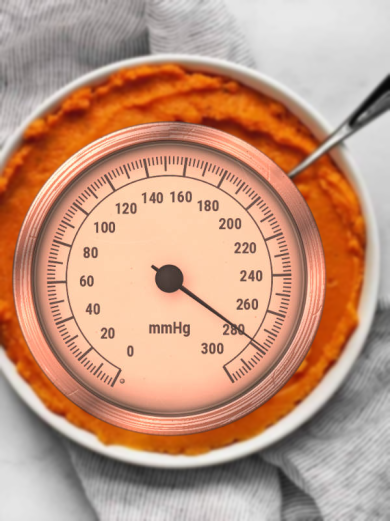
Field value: 278 mmHg
